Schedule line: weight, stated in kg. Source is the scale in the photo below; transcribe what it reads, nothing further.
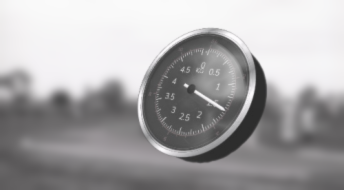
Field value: 1.5 kg
